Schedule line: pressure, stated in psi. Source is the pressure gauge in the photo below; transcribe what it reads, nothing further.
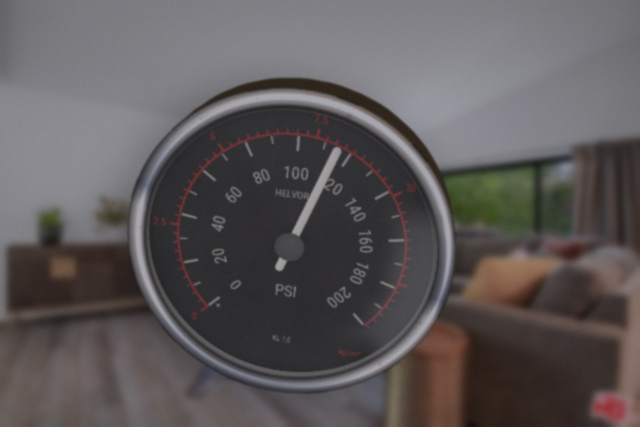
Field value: 115 psi
